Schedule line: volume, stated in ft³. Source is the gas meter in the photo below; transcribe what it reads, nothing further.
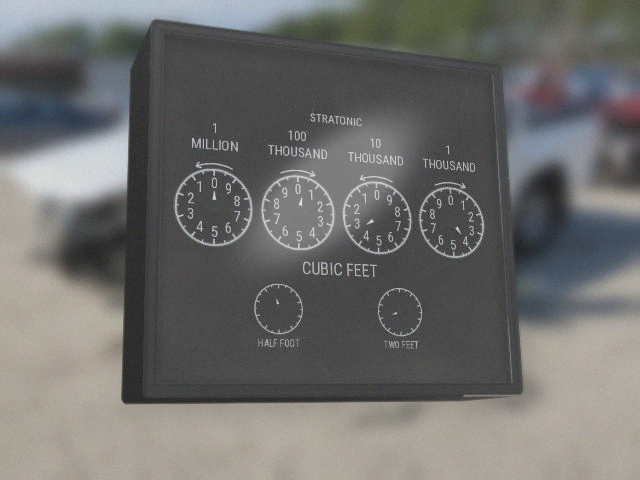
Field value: 3400 ft³
